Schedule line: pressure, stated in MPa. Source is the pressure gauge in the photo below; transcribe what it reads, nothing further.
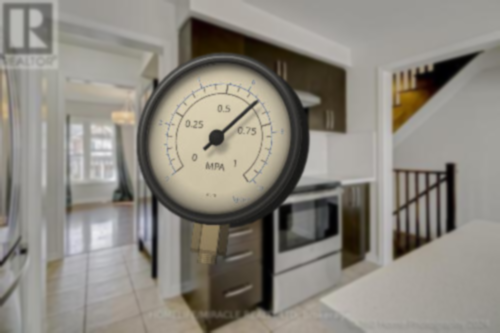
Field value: 0.65 MPa
